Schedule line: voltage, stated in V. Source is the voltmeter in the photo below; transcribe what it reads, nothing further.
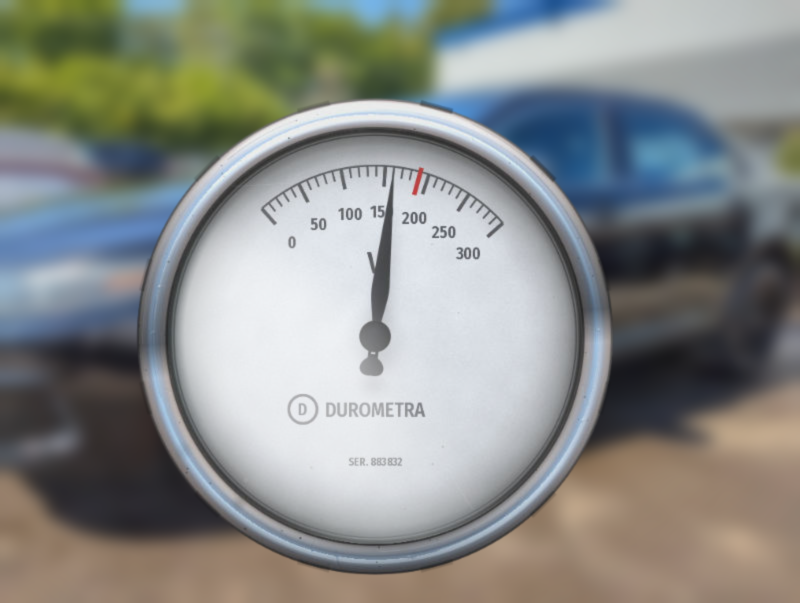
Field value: 160 V
